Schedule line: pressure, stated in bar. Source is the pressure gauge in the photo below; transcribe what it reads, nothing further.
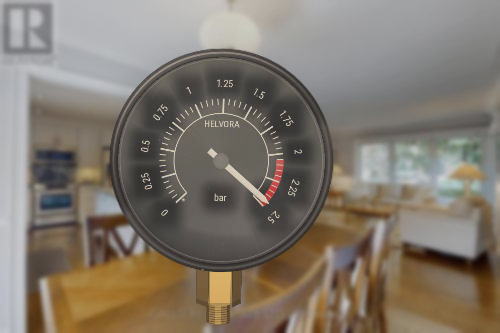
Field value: 2.45 bar
